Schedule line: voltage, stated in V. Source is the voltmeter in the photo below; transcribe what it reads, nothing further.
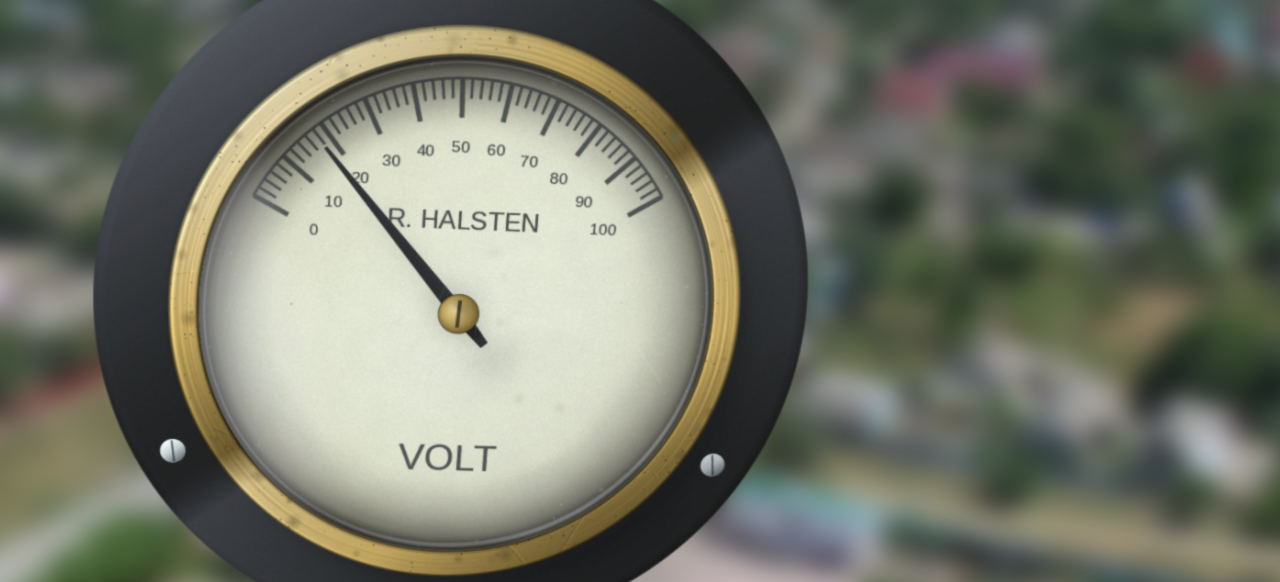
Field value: 18 V
